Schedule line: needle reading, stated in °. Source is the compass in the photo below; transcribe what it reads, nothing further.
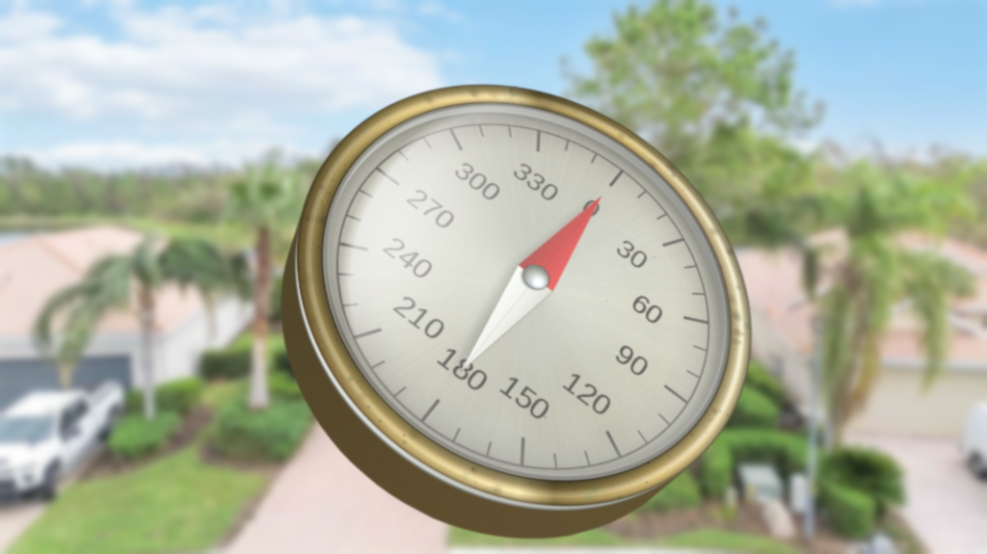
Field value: 0 °
